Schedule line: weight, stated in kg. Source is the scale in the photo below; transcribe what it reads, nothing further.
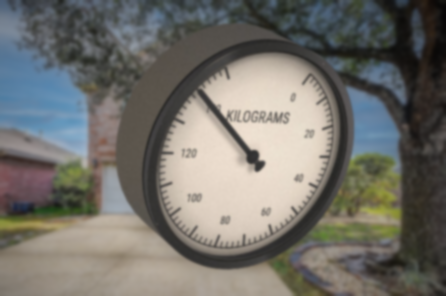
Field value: 140 kg
